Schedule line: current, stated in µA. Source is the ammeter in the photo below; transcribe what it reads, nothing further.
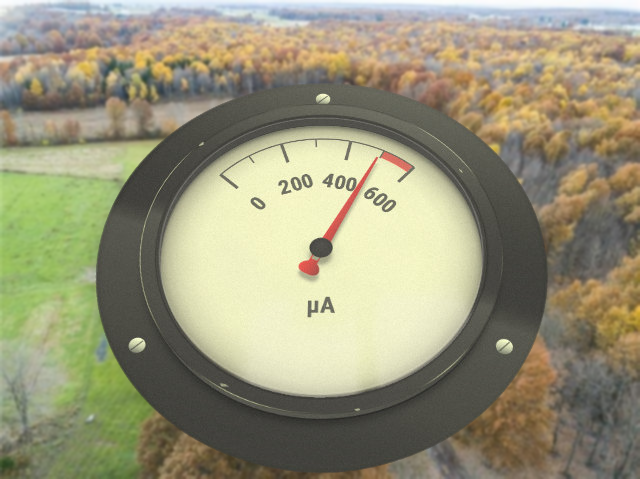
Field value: 500 µA
